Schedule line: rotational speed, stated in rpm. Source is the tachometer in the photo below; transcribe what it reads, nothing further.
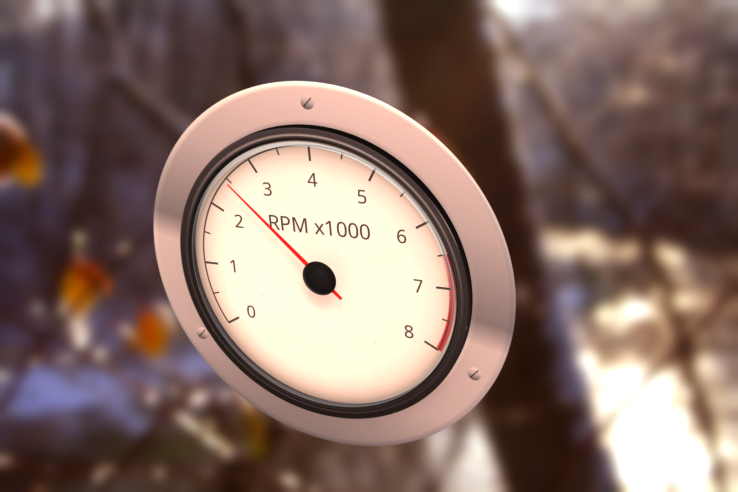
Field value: 2500 rpm
